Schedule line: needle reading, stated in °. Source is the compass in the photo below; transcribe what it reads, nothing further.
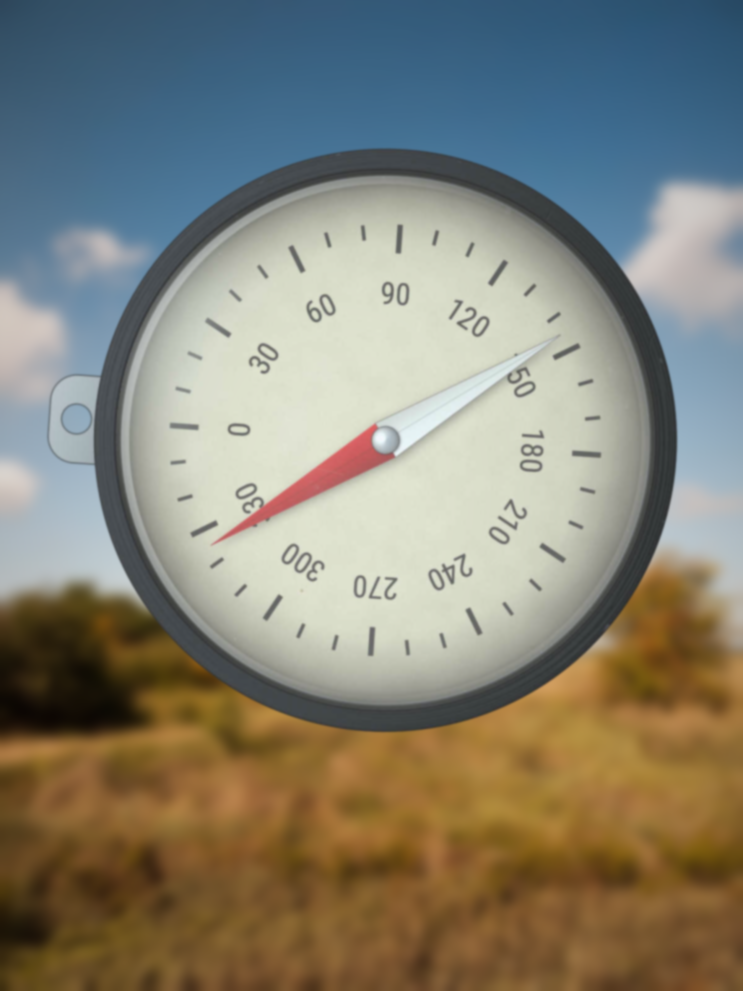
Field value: 325 °
